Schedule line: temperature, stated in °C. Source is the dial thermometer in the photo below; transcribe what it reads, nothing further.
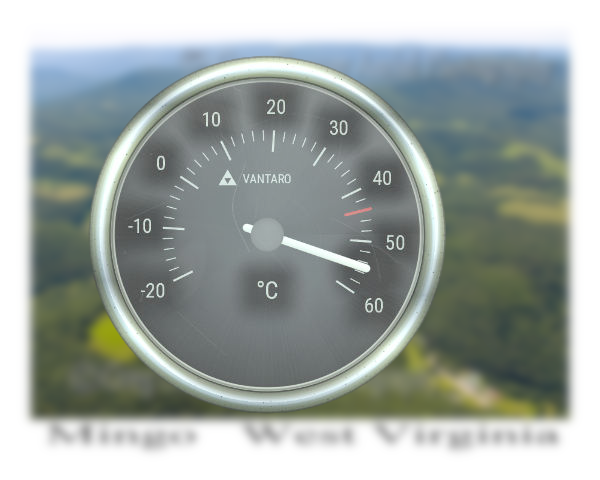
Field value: 55 °C
